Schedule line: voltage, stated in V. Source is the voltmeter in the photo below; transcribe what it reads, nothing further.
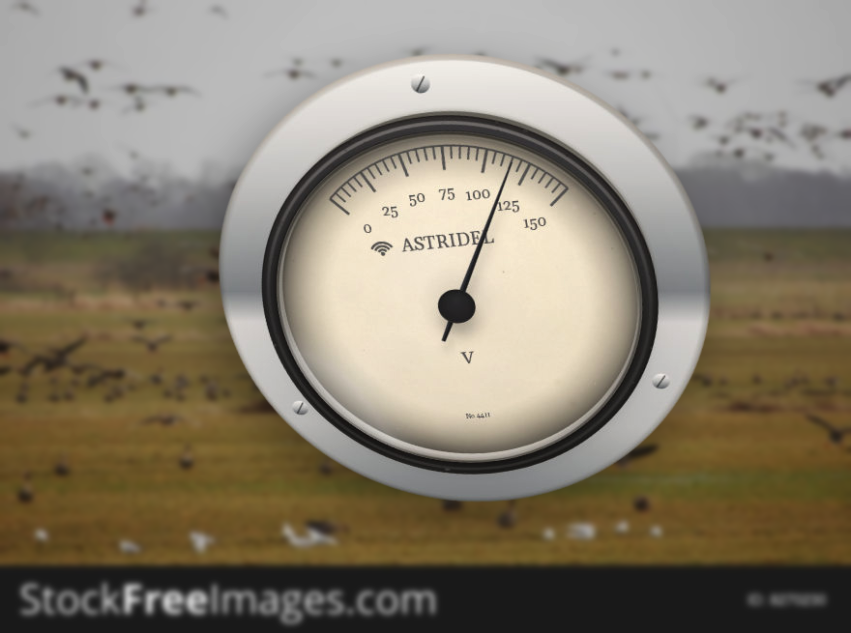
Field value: 115 V
